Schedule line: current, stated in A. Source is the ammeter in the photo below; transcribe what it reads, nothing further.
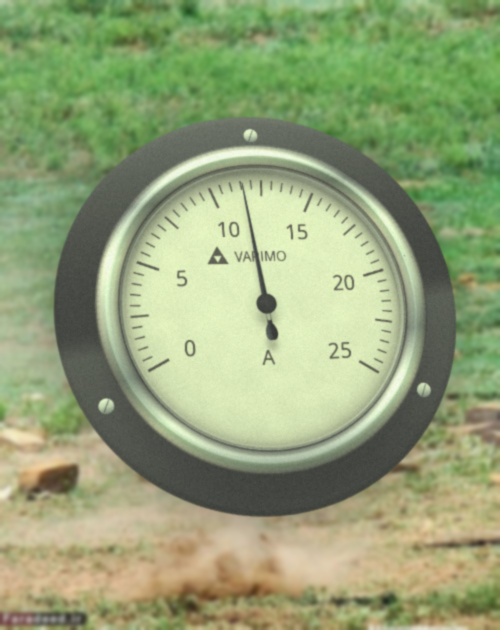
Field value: 11.5 A
